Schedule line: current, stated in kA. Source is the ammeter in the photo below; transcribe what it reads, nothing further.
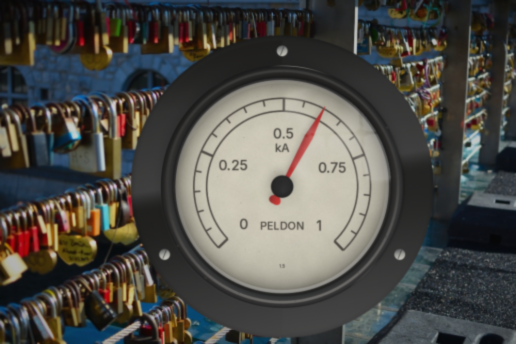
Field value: 0.6 kA
